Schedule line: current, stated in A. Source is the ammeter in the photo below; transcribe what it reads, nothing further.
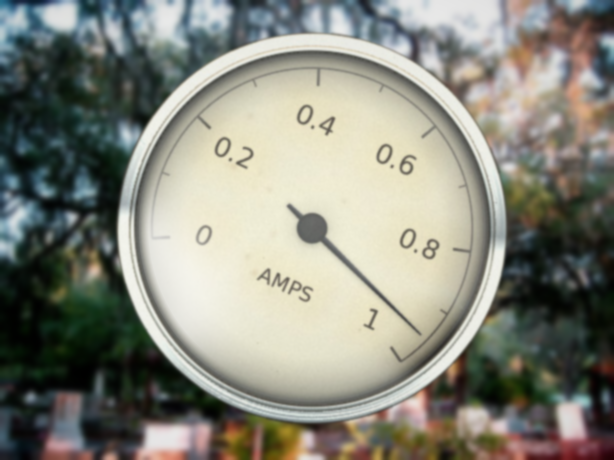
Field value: 0.95 A
